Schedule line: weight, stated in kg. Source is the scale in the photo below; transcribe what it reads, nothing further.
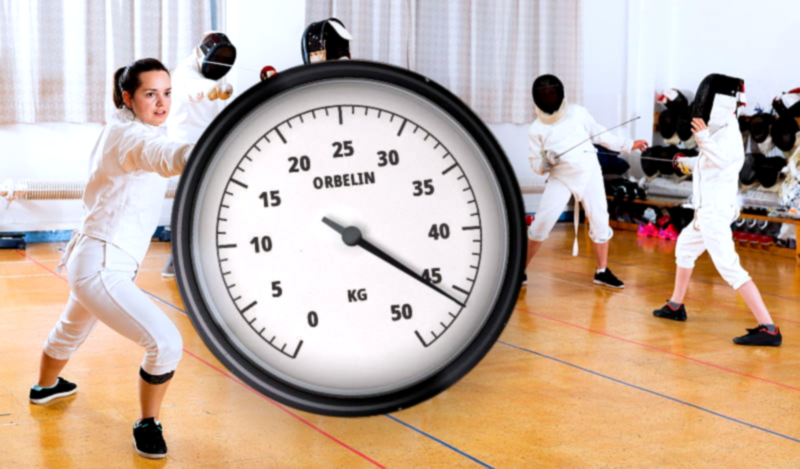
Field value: 46 kg
